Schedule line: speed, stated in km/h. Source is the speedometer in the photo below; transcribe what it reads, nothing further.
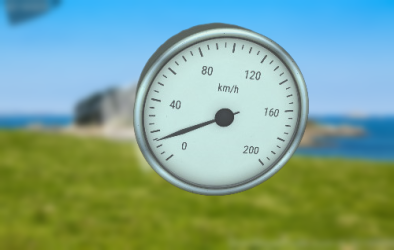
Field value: 15 km/h
